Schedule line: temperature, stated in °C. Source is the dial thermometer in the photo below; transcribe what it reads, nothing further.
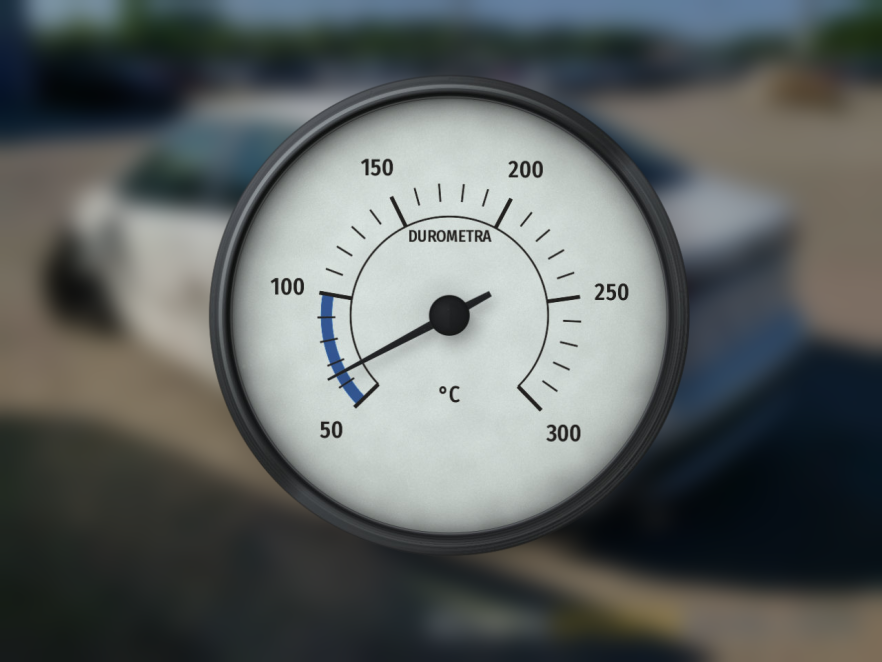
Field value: 65 °C
